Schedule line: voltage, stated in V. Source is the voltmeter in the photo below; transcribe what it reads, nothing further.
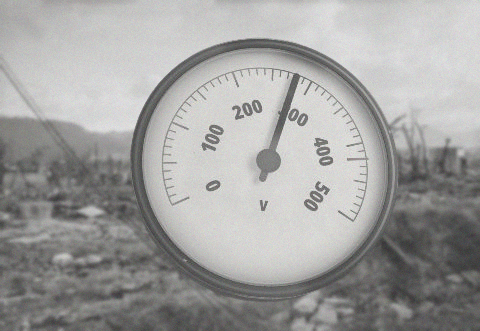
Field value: 280 V
